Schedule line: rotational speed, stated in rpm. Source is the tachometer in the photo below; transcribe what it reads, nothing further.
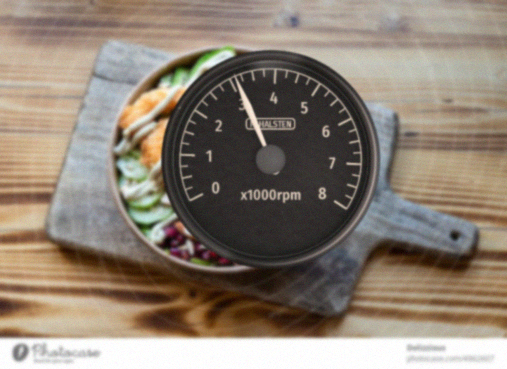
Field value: 3125 rpm
